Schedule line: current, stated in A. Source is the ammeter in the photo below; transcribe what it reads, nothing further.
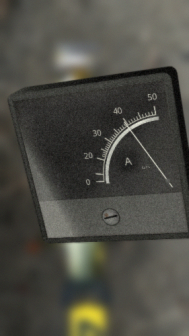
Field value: 40 A
